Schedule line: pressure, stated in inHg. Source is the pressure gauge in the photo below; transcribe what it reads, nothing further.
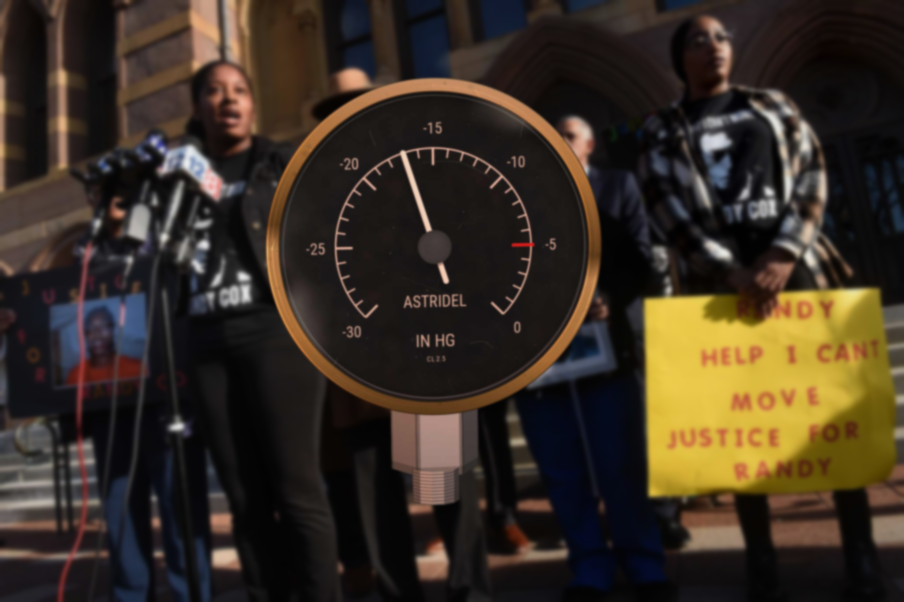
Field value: -17 inHg
